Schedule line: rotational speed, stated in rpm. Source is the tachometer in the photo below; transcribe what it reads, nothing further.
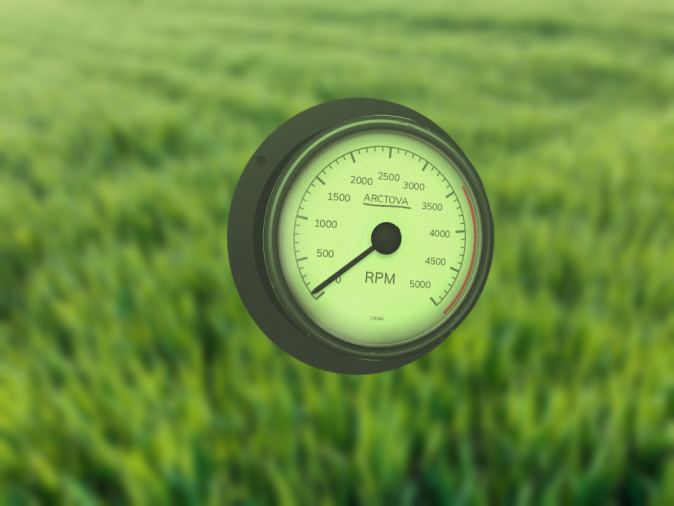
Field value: 100 rpm
